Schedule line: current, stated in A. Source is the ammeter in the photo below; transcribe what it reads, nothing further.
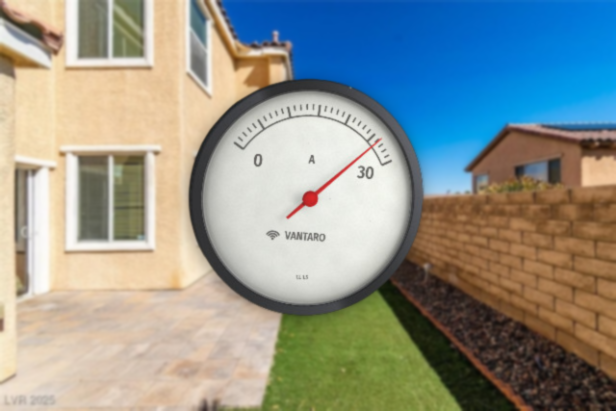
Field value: 26 A
